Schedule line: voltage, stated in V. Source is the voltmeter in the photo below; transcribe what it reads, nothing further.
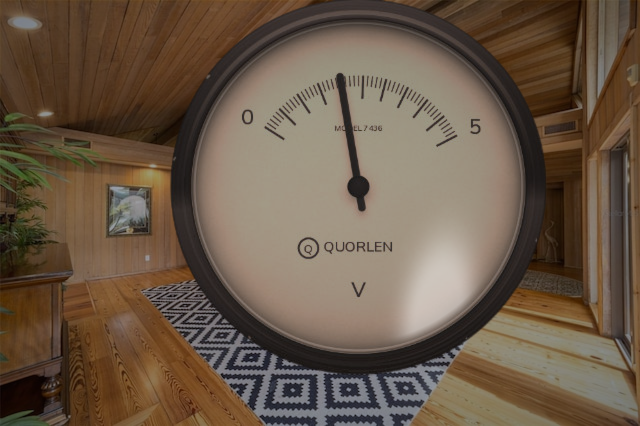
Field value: 2 V
